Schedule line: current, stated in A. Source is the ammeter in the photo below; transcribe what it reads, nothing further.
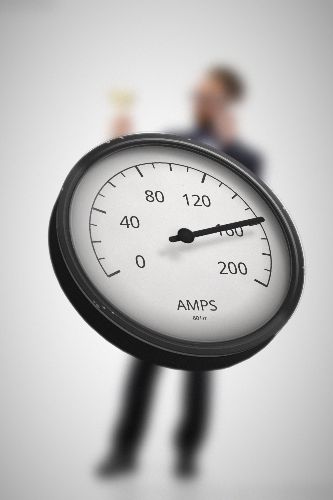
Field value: 160 A
